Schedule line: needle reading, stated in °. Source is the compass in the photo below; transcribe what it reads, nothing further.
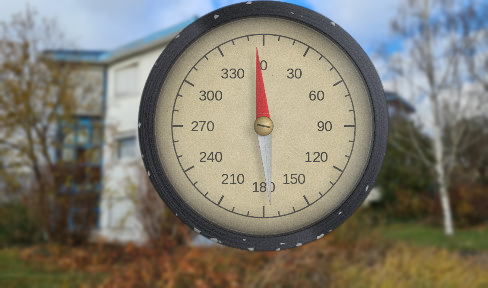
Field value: 355 °
